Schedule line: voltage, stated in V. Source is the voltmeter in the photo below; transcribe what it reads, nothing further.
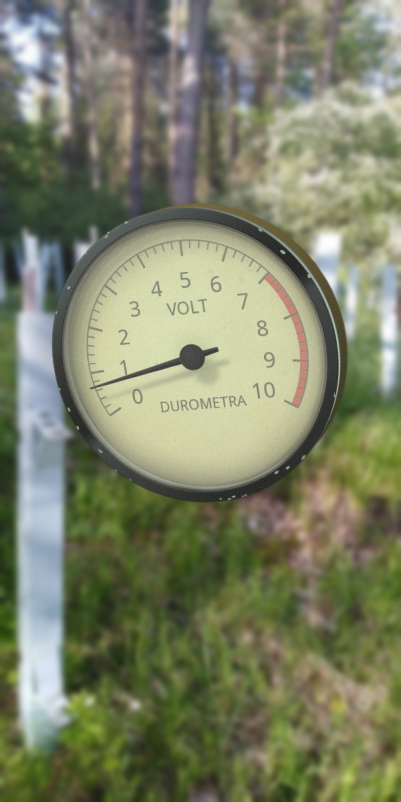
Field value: 0.7 V
